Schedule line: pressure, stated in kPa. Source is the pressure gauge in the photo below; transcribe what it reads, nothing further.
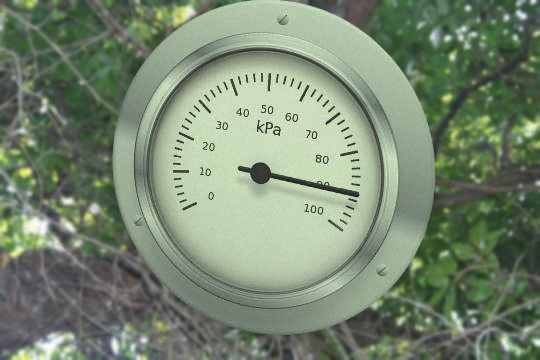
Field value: 90 kPa
